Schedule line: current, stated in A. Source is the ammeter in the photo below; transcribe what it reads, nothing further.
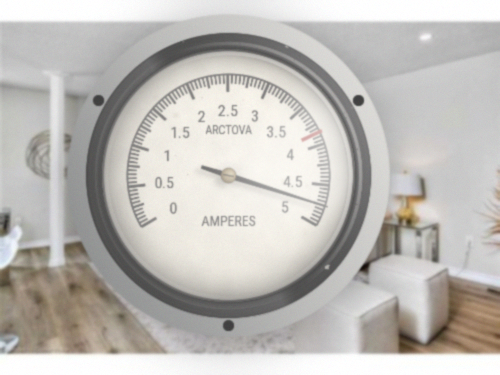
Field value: 4.75 A
